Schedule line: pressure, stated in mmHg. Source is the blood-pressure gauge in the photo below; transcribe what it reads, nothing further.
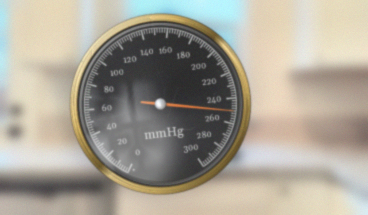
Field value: 250 mmHg
